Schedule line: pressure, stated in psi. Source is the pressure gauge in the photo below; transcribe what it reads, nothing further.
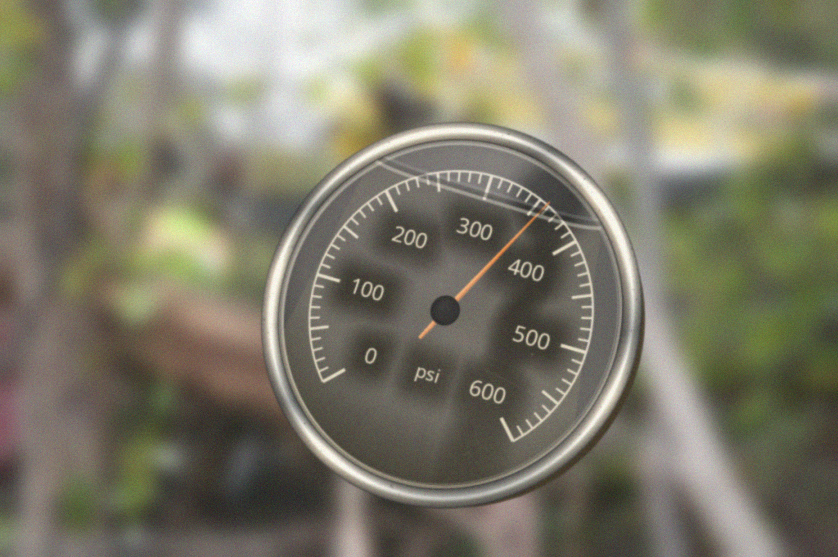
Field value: 360 psi
